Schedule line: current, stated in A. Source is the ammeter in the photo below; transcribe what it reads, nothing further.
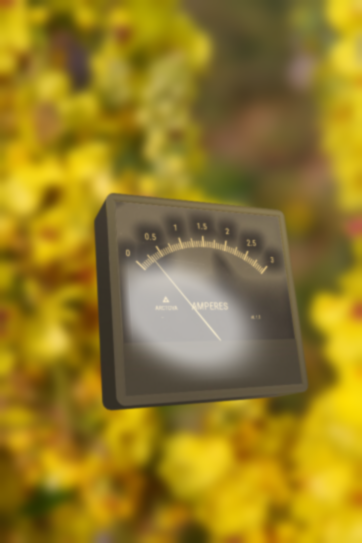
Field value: 0.25 A
